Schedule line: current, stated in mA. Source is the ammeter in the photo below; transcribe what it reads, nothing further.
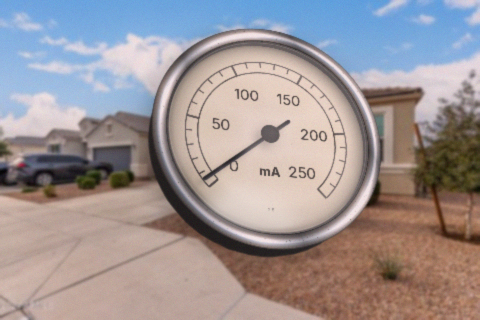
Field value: 5 mA
